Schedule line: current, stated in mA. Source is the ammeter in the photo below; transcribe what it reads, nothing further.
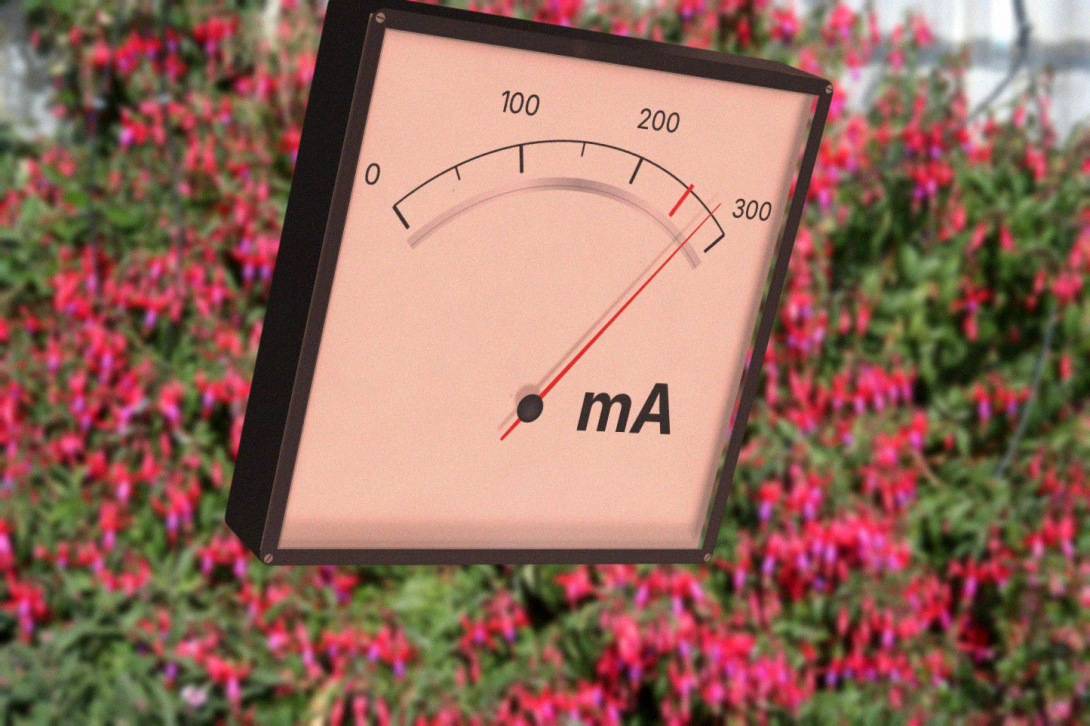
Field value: 275 mA
